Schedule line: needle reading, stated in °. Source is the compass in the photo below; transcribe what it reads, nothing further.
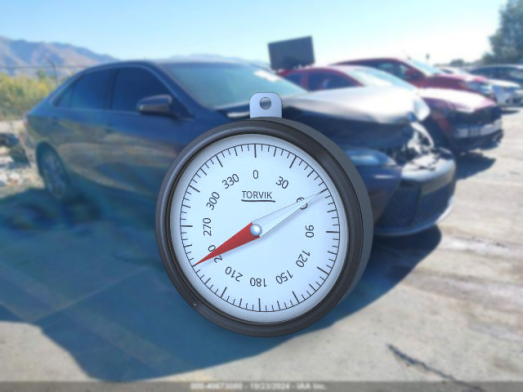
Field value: 240 °
